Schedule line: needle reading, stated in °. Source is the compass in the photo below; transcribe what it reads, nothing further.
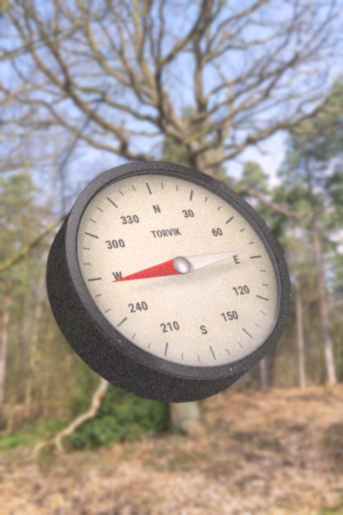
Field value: 265 °
